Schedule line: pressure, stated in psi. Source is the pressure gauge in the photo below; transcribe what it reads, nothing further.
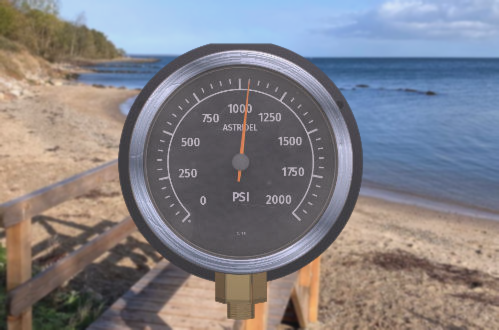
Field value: 1050 psi
